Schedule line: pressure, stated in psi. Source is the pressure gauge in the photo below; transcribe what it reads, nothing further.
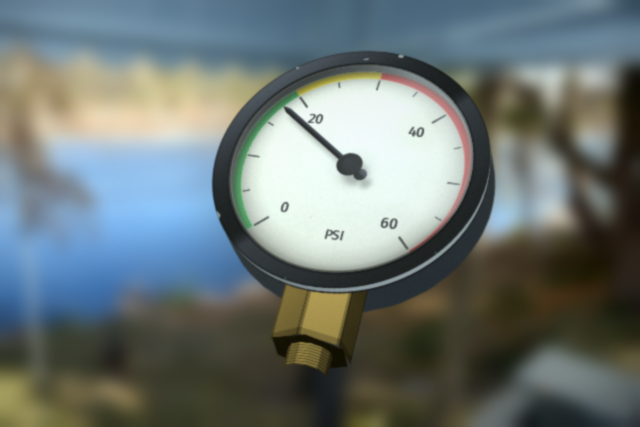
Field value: 17.5 psi
